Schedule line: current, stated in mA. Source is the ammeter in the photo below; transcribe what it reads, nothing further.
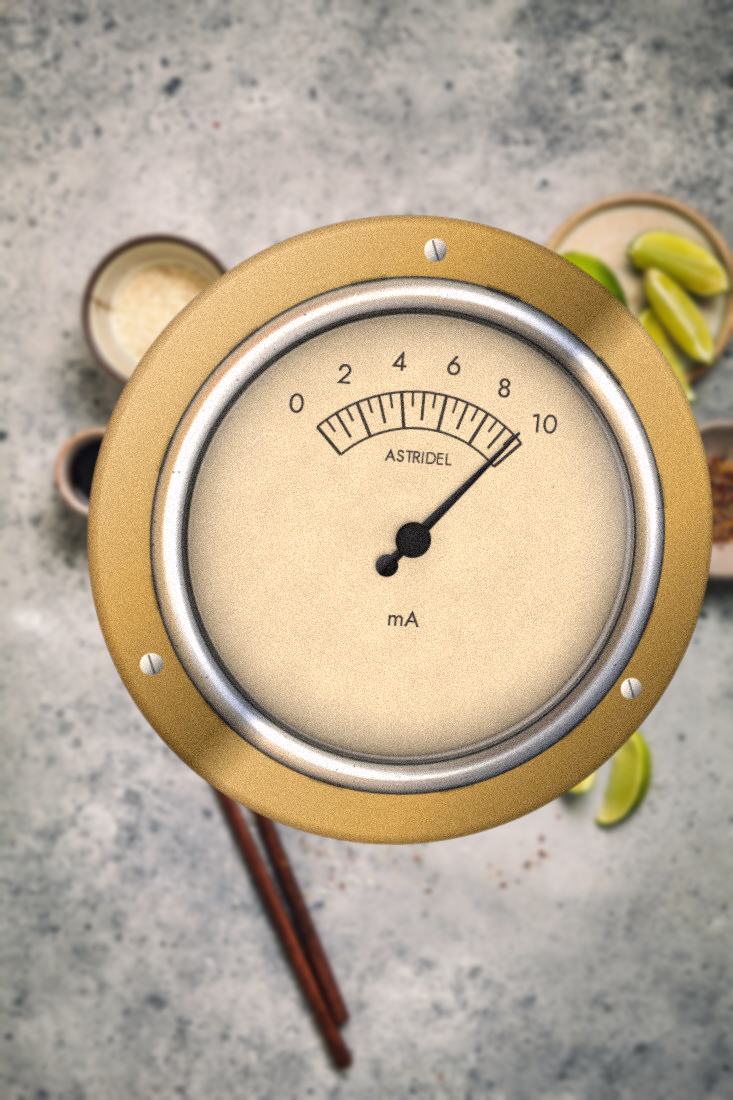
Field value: 9.5 mA
